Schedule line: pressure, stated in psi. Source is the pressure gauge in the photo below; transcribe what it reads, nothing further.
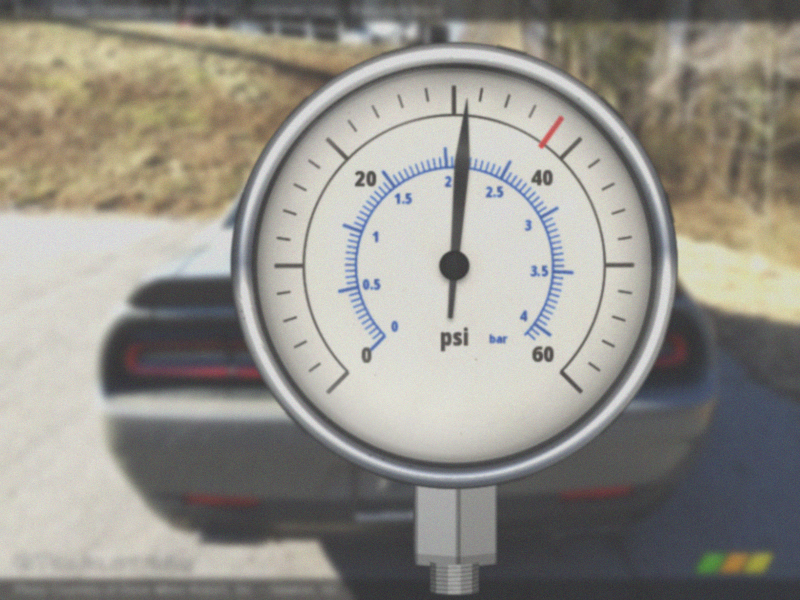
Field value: 31 psi
